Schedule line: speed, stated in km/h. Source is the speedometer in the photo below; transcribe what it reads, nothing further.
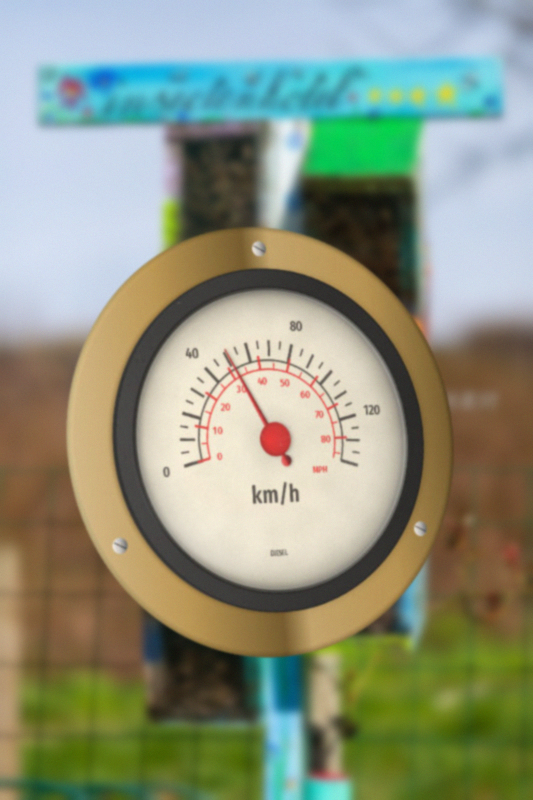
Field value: 50 km/h
